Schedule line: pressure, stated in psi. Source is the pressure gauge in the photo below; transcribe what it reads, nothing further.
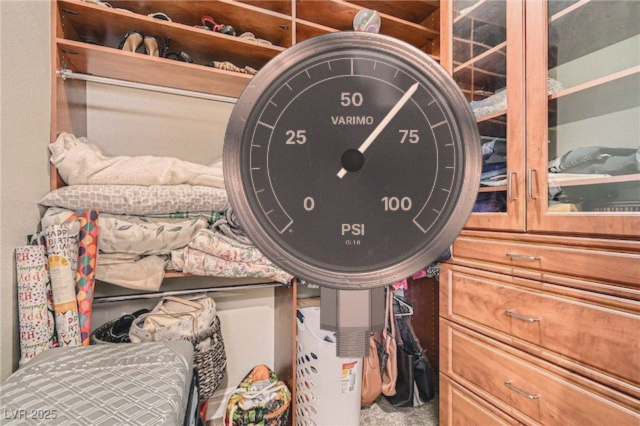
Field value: 65 psi
